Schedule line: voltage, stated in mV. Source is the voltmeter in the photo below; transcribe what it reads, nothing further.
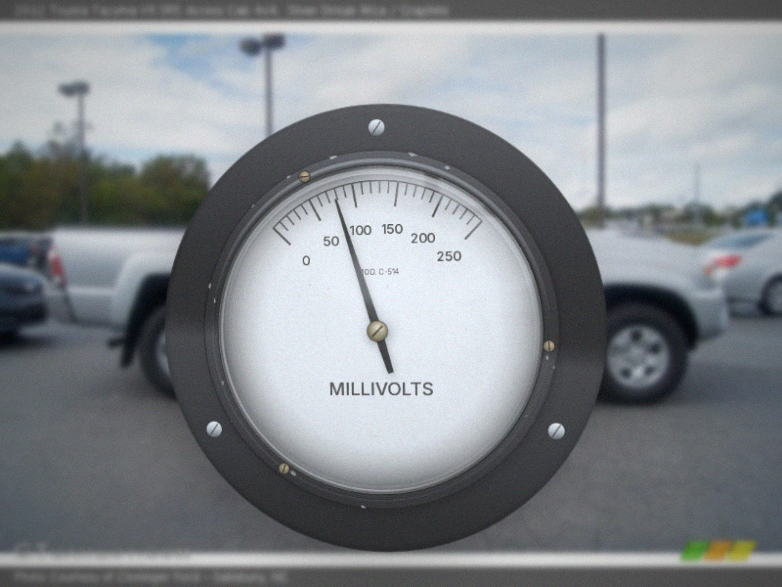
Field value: 80 mV
